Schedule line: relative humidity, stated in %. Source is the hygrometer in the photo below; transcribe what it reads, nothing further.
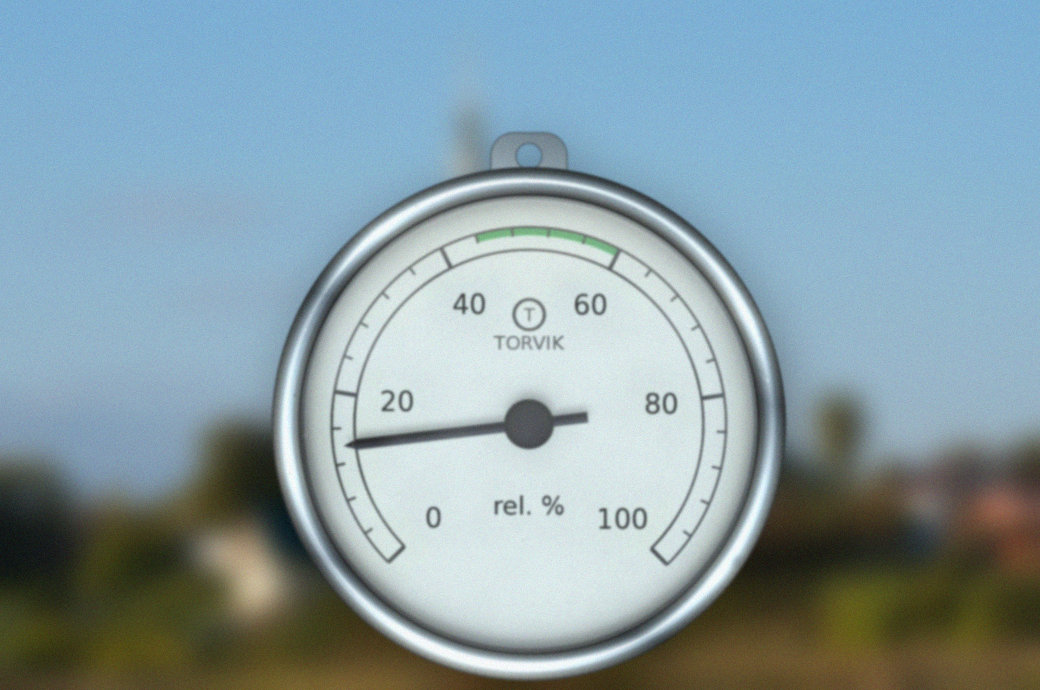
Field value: 14 %
